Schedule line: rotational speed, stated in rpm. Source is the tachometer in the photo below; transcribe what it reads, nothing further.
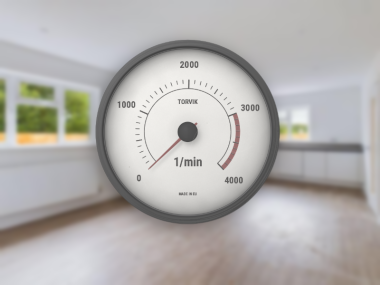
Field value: 0 rpm
